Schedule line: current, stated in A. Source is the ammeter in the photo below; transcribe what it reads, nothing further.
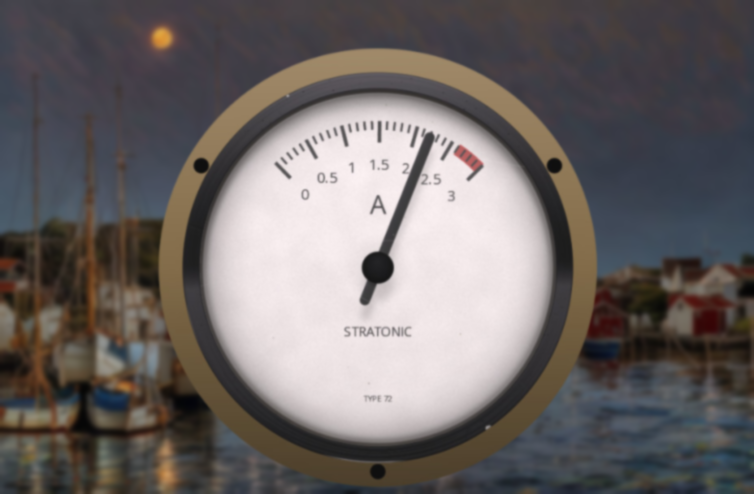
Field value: 2.2 A
